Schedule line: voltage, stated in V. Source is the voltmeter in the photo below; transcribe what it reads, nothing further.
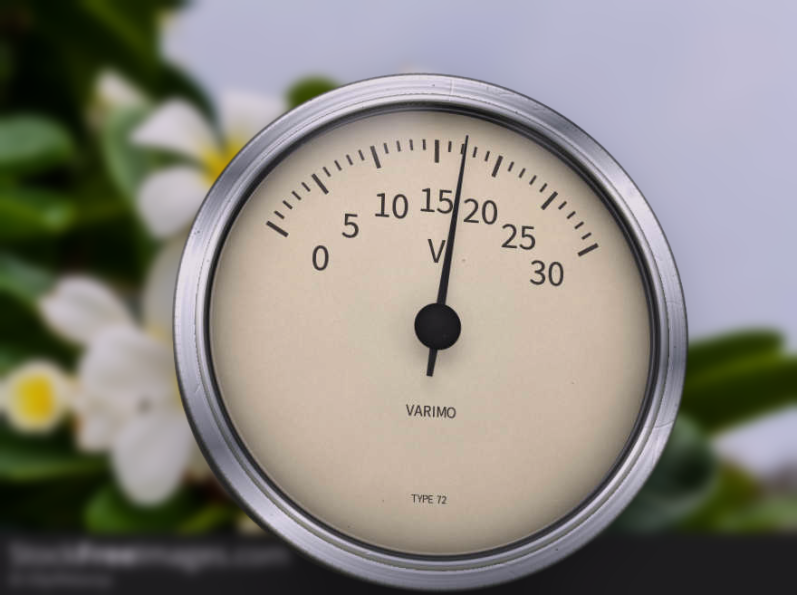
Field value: 17 V
